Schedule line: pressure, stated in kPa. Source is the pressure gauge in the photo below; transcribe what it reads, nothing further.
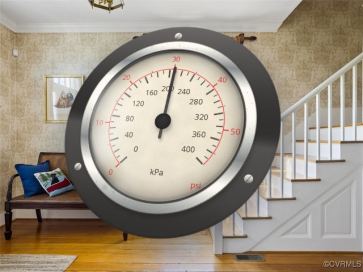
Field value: 210 kPa
